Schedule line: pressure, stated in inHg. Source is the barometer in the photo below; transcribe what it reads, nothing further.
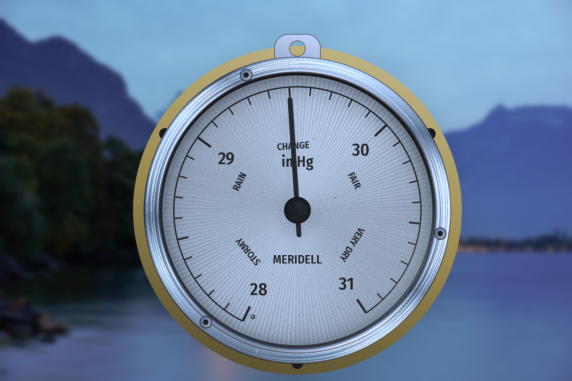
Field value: 29.5 inHg
